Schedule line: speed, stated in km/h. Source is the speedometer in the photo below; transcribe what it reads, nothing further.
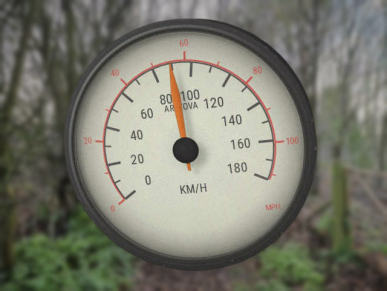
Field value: 90 km/h
